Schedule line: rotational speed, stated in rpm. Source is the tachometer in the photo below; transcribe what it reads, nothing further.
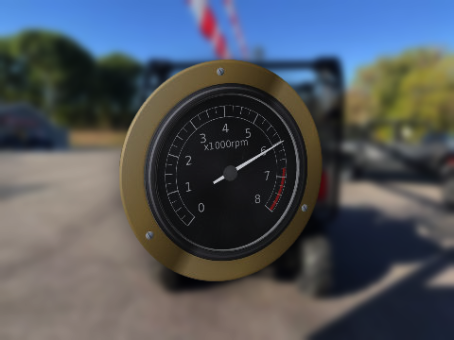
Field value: 6000 rpm
